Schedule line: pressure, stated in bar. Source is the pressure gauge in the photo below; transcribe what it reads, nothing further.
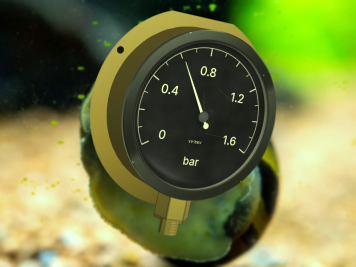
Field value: 0.6 bar
